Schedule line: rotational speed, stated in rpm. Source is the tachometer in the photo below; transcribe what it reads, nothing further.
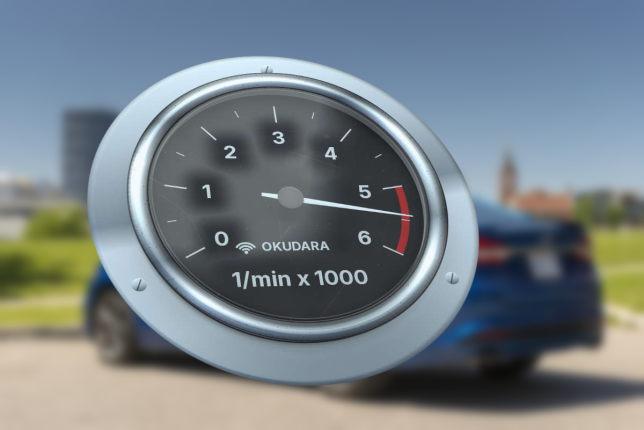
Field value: 5500 rpm
